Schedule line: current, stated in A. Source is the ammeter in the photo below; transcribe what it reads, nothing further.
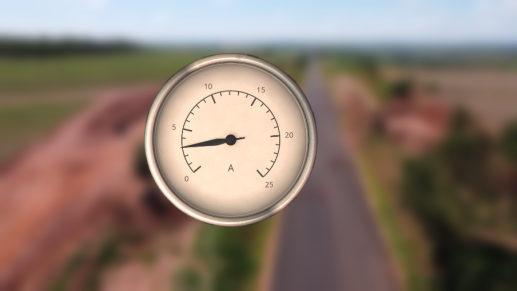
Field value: 3 A
